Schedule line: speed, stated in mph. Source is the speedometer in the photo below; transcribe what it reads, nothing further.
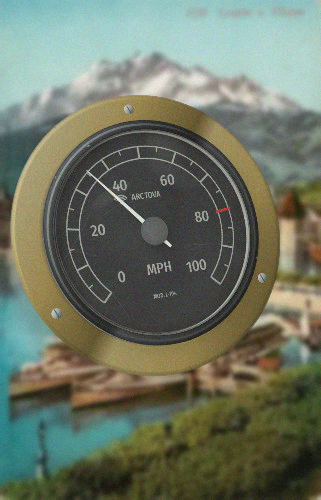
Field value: 35 mph
